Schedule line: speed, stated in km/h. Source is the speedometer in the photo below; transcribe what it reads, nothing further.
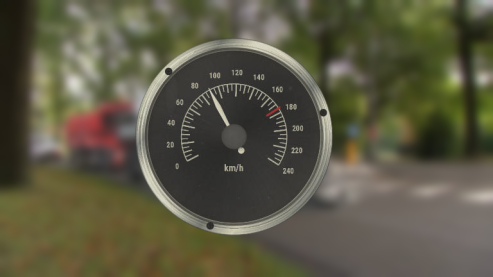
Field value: 90 km/h
